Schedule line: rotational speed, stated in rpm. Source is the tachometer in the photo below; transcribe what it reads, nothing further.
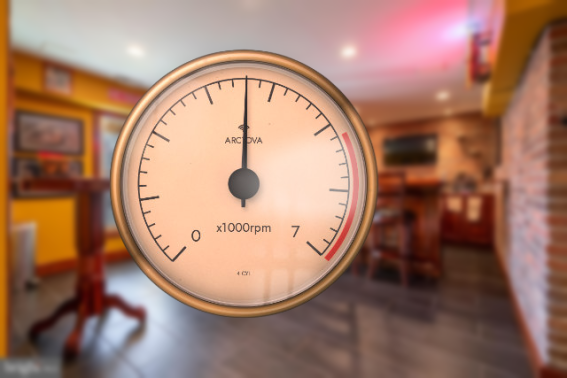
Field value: 3600 rpm
